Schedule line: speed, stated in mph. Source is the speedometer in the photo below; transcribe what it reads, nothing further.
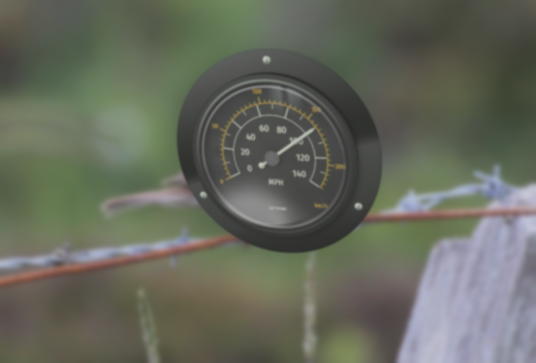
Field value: 100 mph
